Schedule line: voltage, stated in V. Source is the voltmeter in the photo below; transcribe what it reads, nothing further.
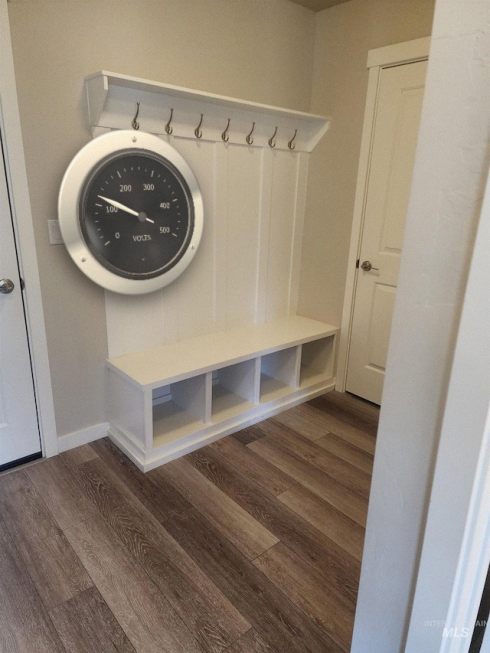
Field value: 120 V
